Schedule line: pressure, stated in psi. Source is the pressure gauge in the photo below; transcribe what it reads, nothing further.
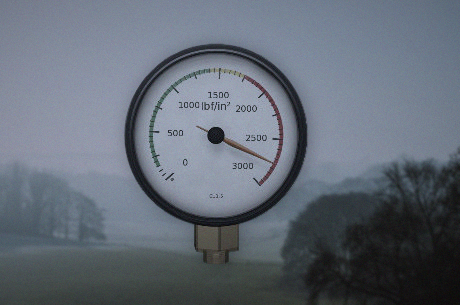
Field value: 2750 psi
